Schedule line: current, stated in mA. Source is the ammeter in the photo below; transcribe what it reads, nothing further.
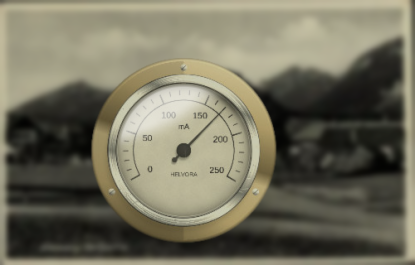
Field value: 170 mA
